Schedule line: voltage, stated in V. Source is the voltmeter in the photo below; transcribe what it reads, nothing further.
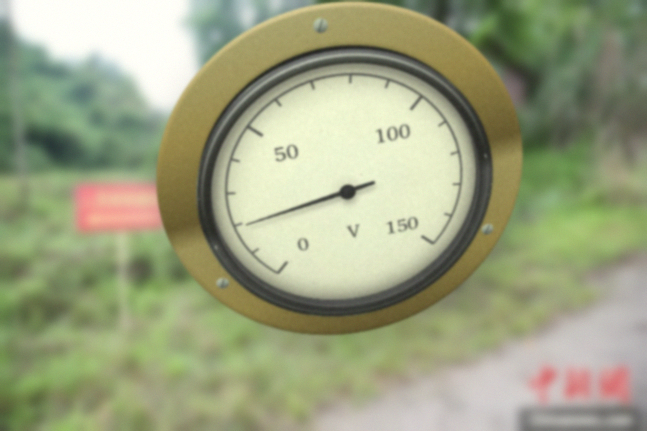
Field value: 20 V
